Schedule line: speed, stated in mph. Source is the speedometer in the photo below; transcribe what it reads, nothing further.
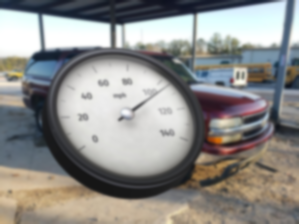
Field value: 105 mph
